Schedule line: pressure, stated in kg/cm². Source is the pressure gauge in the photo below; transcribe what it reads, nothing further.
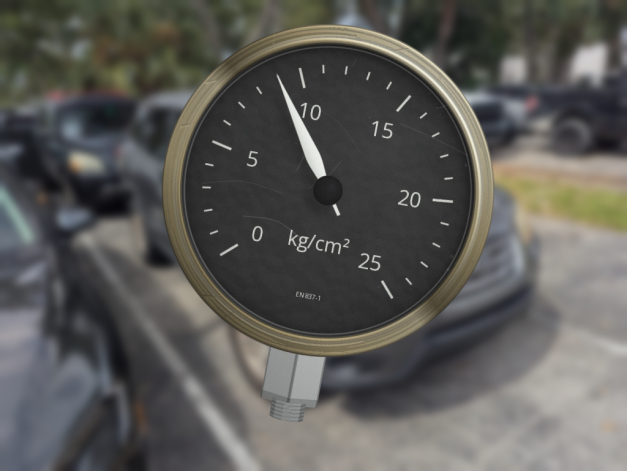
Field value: 9 kg/cm²
